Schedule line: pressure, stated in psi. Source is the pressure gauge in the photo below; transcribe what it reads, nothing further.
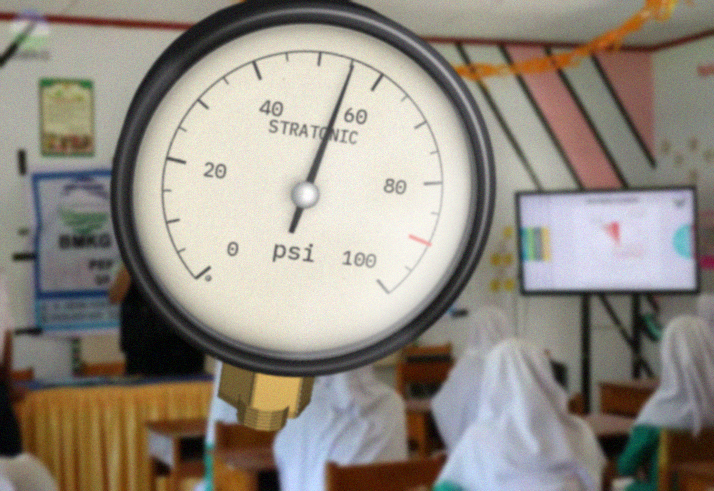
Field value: 55 psi
